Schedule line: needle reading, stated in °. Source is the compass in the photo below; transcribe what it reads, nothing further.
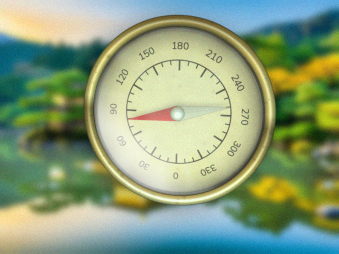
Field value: 80 °
